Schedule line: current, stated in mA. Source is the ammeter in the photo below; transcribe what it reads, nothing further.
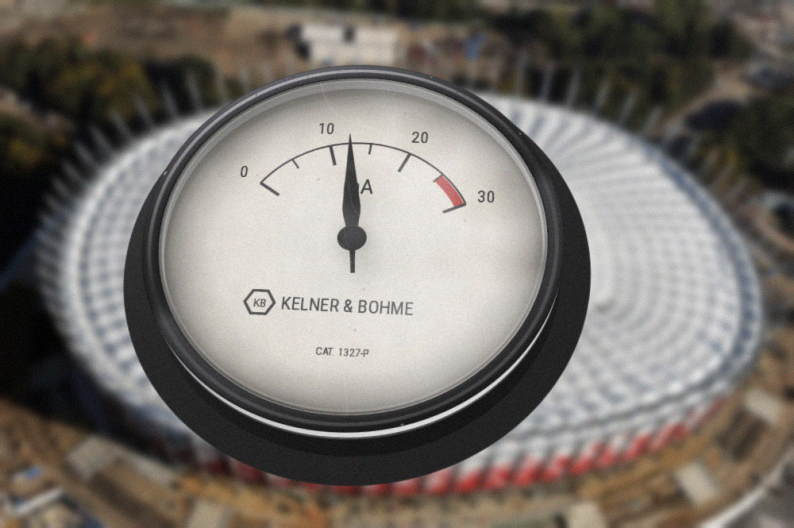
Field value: 12.5 mA
